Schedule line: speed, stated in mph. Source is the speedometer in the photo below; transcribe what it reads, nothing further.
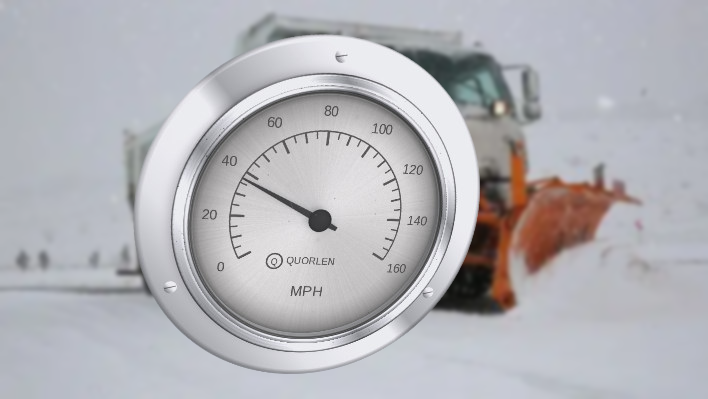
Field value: 37.5 mph
